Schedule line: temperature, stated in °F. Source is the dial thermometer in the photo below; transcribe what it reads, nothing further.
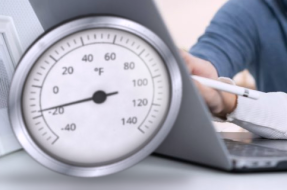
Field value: -16 °F
